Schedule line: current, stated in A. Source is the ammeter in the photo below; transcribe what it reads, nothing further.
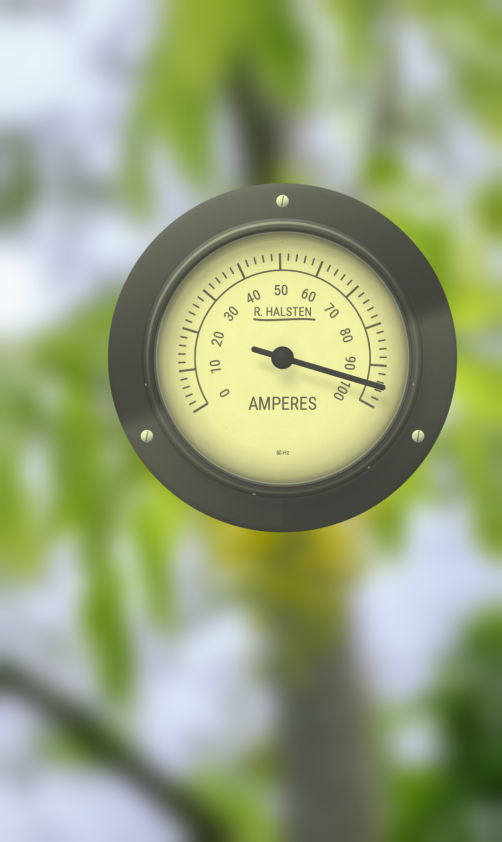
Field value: 95 A
